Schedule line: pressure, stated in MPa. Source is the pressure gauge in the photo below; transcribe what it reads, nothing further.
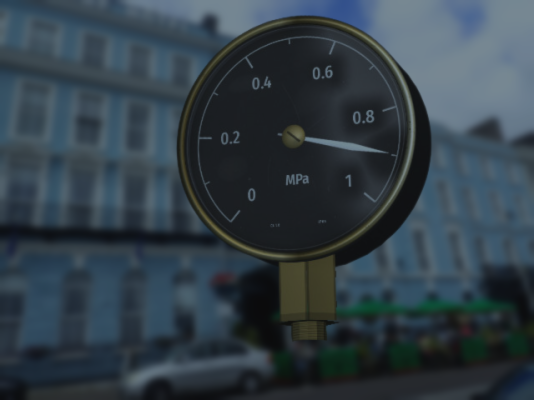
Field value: 0.9 MPa
